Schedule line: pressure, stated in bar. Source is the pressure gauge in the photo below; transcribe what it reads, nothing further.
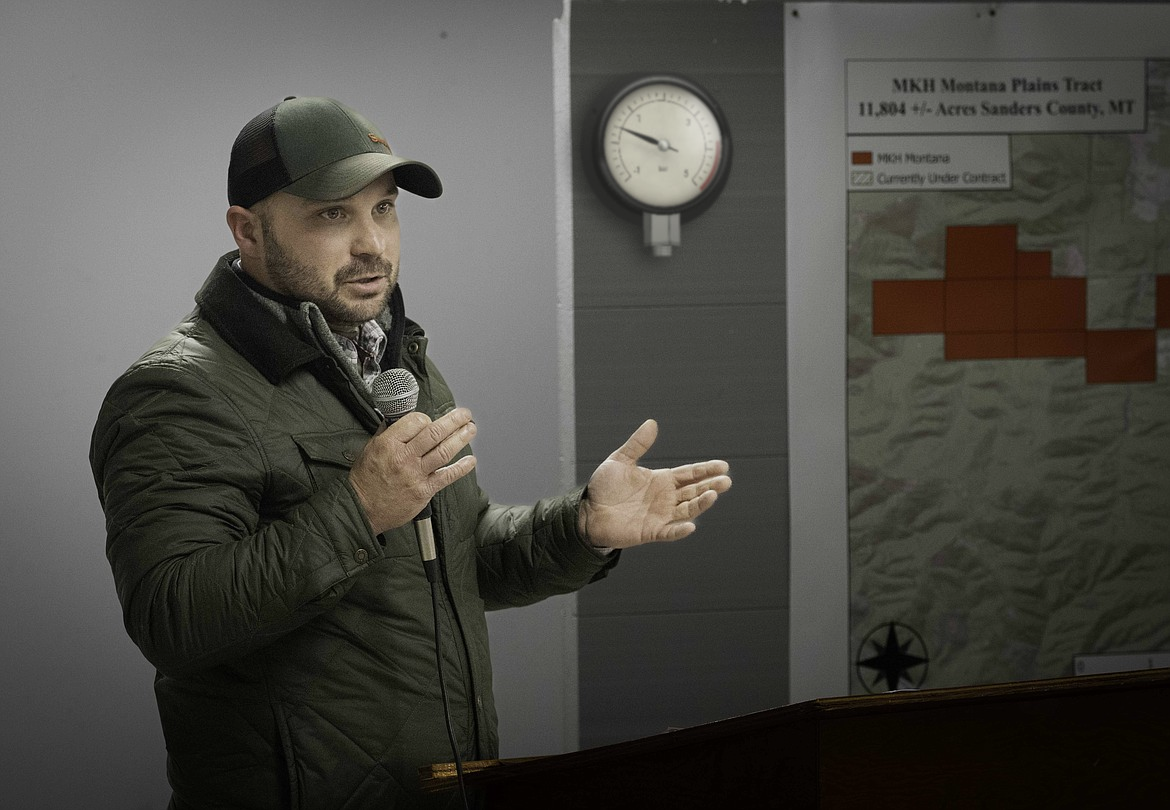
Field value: 0.4 bar
